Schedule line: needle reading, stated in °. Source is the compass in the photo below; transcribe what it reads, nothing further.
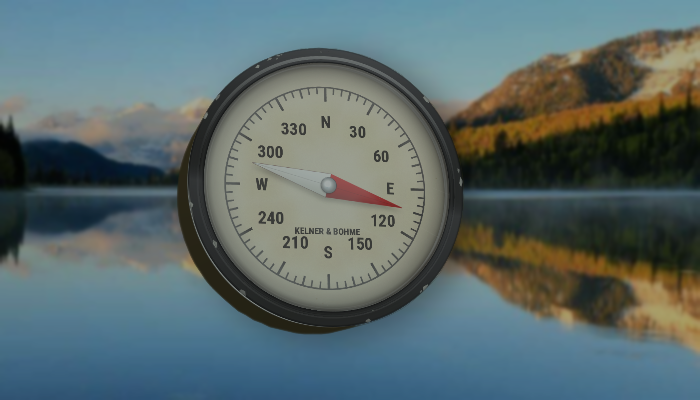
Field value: 105 °
